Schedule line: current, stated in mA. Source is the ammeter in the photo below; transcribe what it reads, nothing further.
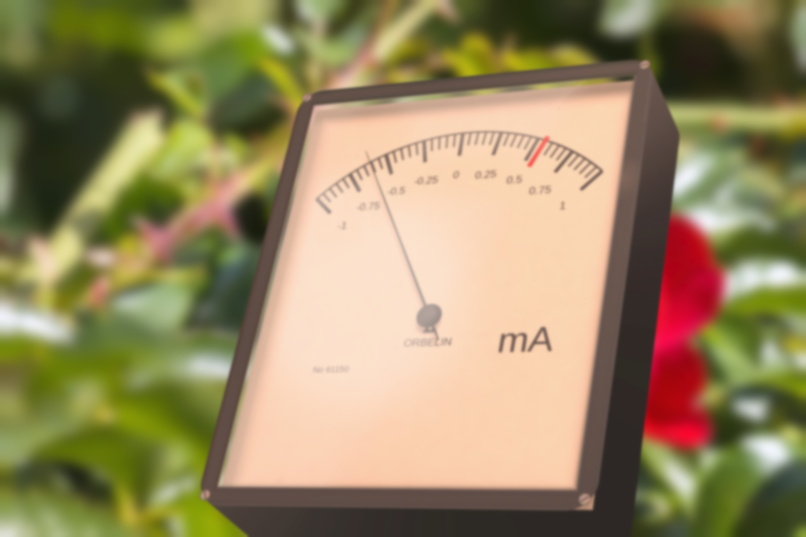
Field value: -0.6 mA
